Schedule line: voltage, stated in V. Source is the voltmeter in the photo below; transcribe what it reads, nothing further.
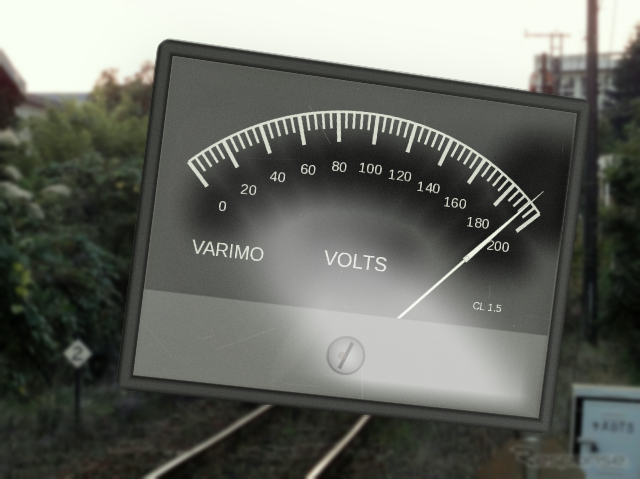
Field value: 192 V
